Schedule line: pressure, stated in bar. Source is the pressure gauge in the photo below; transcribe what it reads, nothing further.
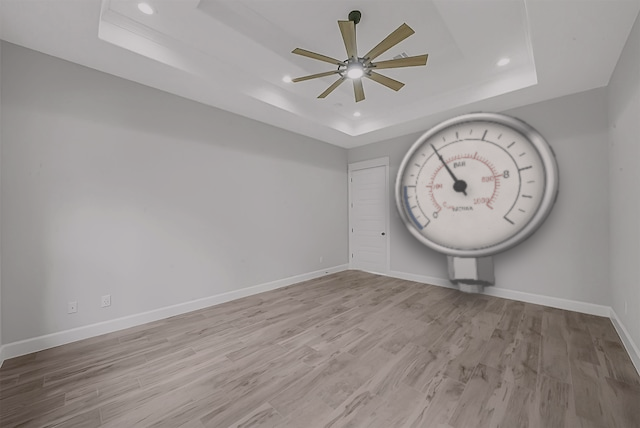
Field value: 4 bar
